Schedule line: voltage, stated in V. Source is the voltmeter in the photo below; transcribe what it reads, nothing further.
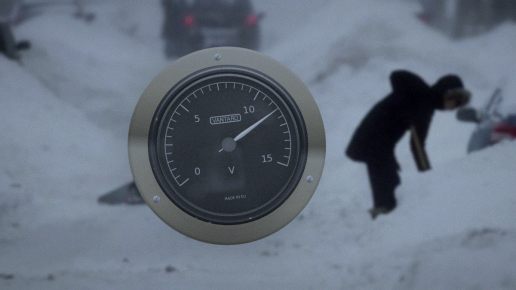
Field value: 11.5 V
